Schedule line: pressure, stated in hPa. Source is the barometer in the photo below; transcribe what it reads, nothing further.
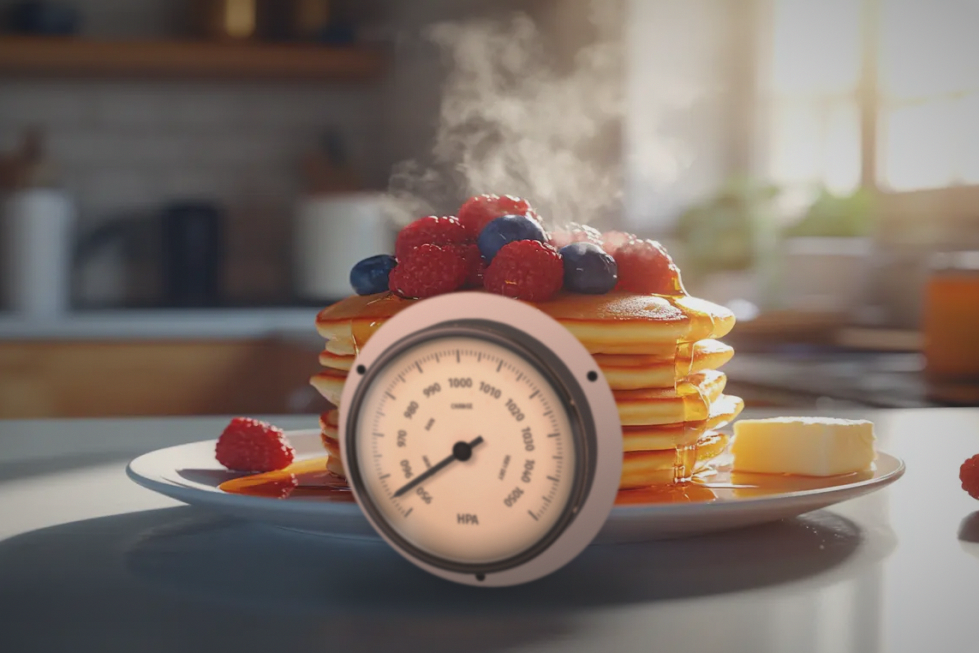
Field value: 955 hPa
